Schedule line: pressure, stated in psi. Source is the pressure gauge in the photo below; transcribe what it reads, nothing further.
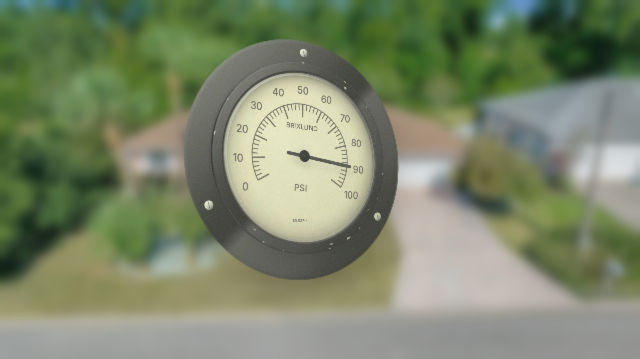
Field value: 90 psi
